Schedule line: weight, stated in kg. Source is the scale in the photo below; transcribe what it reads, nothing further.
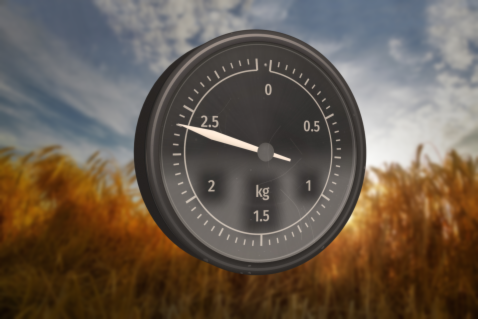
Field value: 2.4 kg
